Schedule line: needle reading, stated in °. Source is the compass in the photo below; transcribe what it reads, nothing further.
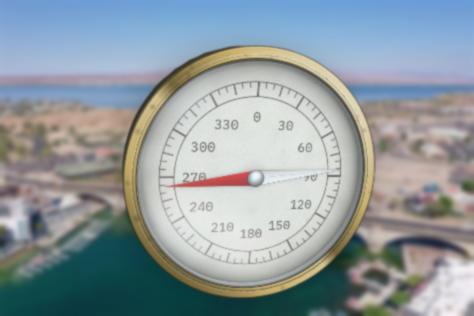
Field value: 265 °
